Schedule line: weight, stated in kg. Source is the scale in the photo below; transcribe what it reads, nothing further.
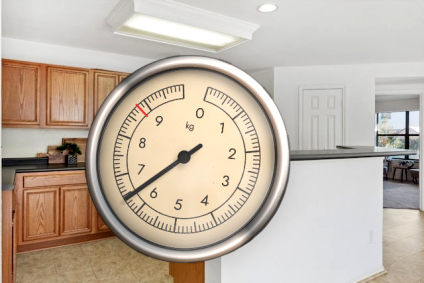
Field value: 6.4 kg
